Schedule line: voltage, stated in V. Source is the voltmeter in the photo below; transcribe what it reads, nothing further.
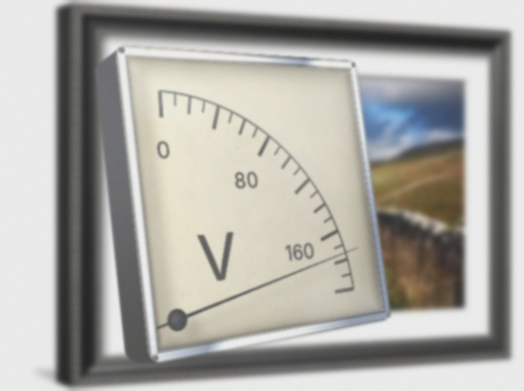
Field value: 175 V
